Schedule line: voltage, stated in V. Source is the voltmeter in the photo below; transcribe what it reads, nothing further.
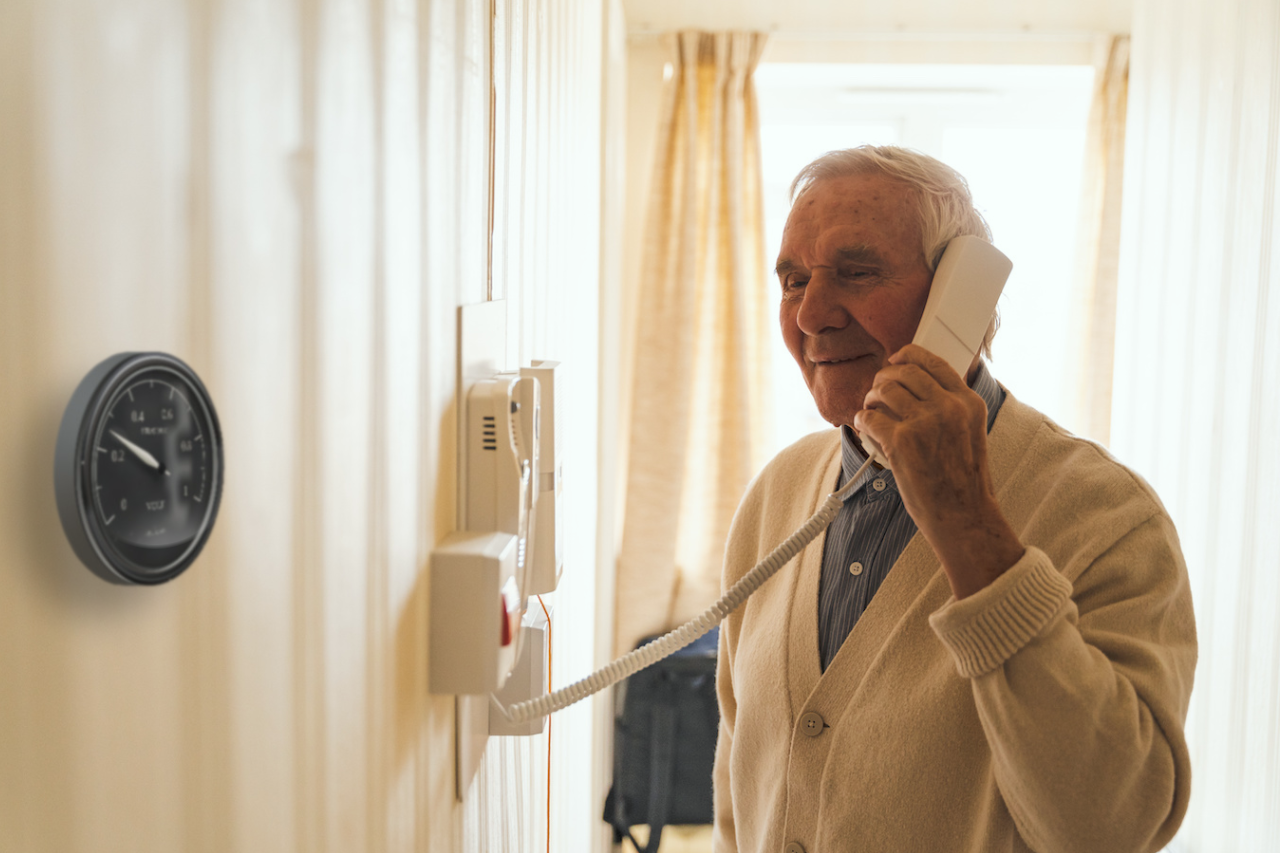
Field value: 0.25 V
